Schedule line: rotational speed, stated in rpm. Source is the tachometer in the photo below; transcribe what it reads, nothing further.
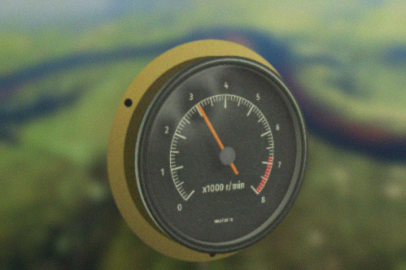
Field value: 3000 rpm
